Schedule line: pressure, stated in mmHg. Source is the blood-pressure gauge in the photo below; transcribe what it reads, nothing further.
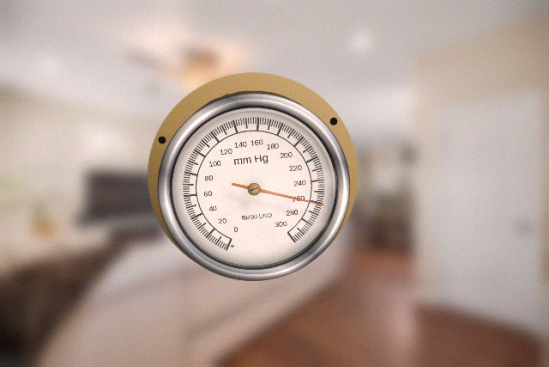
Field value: 260 mmHg
